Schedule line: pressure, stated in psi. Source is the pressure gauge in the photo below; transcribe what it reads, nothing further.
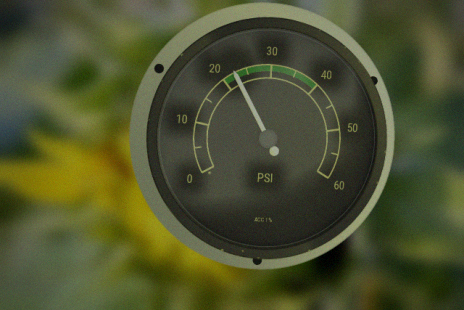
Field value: 22.5 psi
